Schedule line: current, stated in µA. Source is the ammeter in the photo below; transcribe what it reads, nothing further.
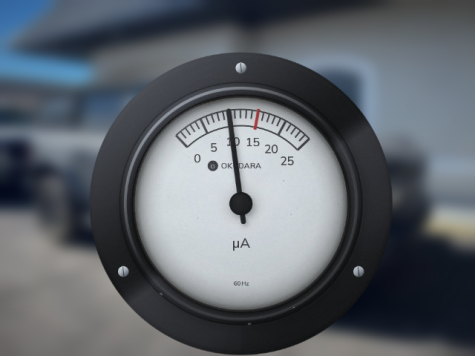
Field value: 10 µA
